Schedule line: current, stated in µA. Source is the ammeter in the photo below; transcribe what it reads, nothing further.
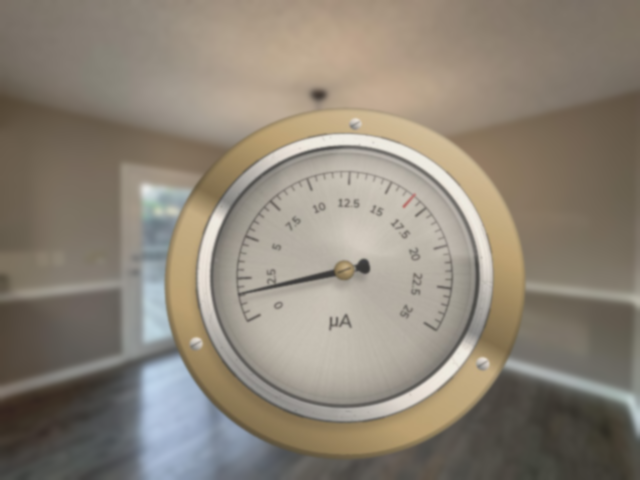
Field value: 1.5 µA
